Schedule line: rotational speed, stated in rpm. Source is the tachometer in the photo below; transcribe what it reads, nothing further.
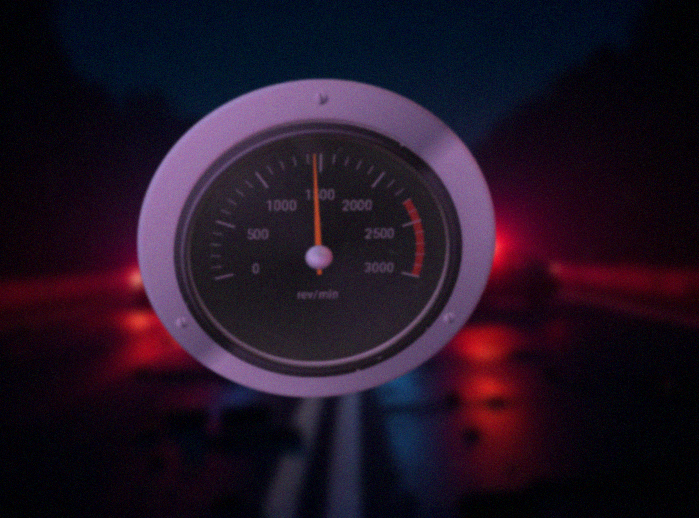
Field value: 1450 rpm
